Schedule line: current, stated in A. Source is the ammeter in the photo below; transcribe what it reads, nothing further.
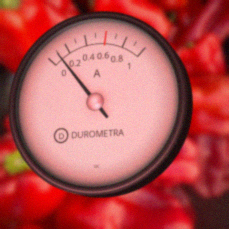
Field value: 0.1 A
